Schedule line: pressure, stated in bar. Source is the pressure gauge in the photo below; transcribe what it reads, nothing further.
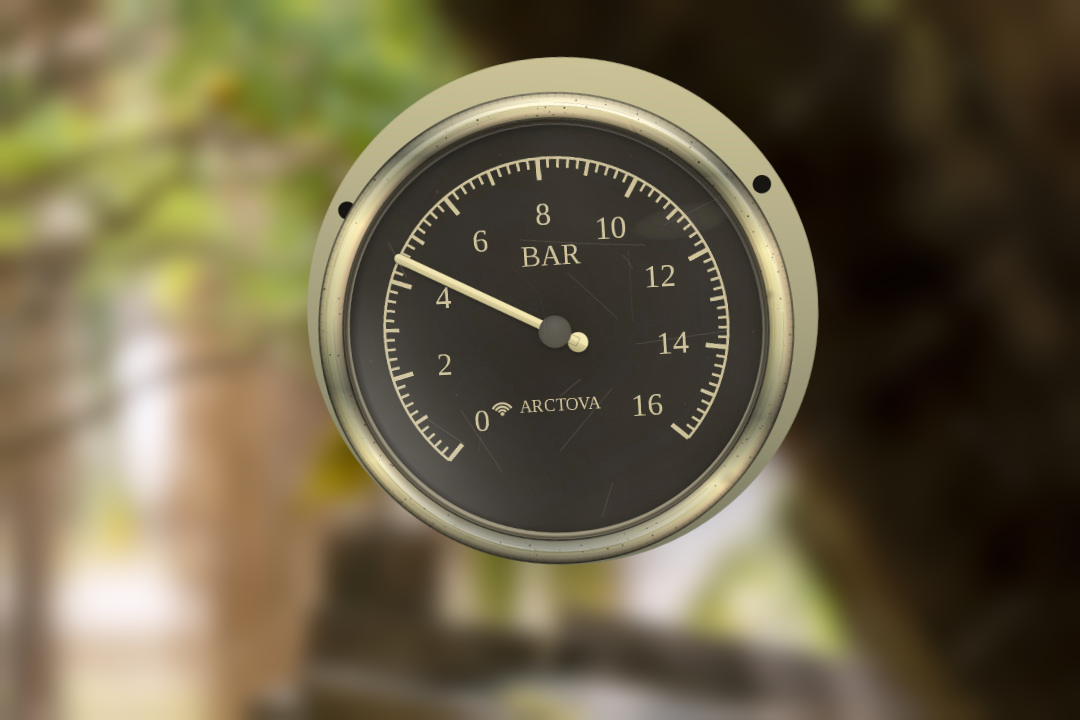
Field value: 4.5 bar
